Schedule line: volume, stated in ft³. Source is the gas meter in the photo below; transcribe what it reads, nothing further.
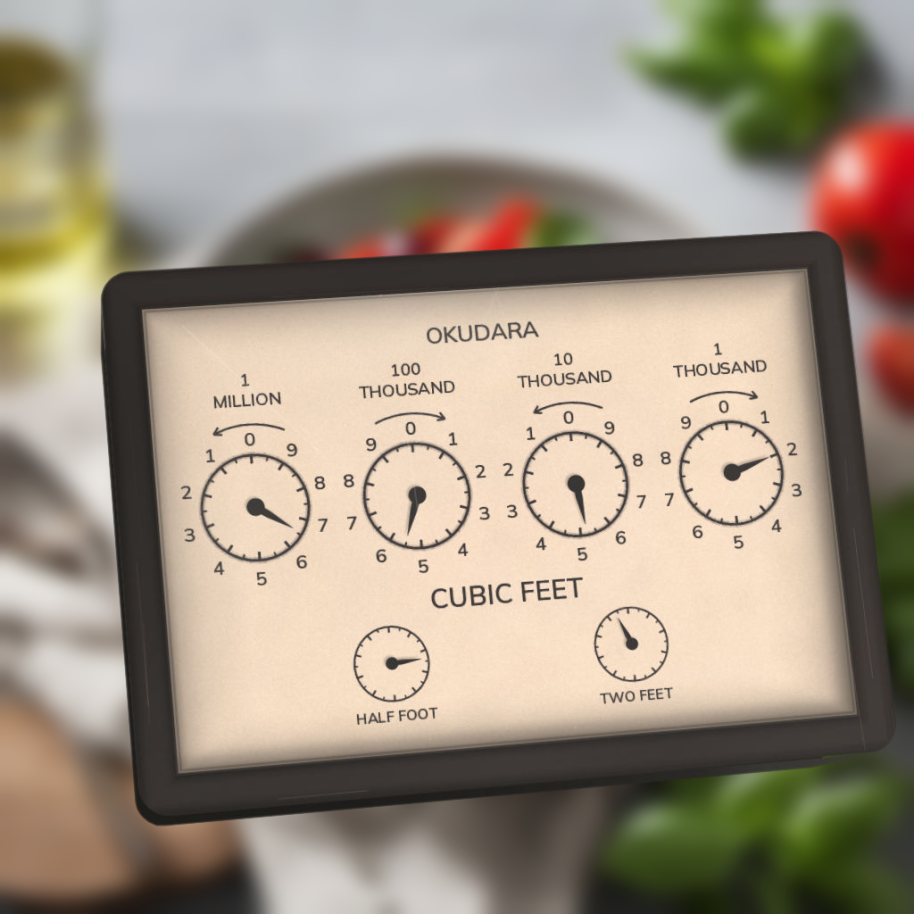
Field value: 655200 ft³
